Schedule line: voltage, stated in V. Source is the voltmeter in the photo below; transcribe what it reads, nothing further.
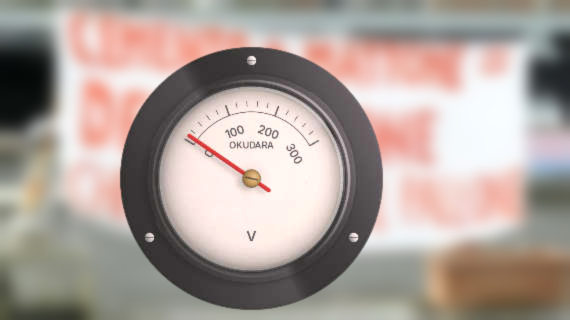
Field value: 10 V
